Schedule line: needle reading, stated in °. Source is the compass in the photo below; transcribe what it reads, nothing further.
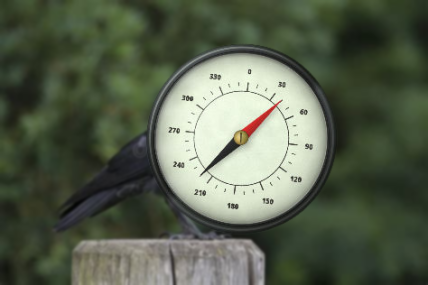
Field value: 40 °
